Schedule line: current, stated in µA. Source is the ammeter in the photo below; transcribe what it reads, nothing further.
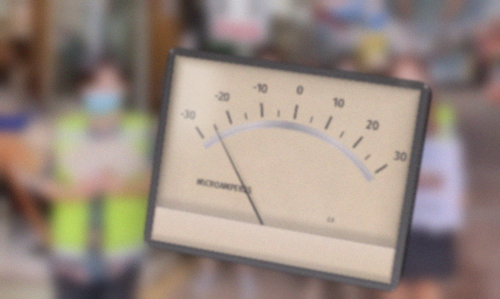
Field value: -25 µA
